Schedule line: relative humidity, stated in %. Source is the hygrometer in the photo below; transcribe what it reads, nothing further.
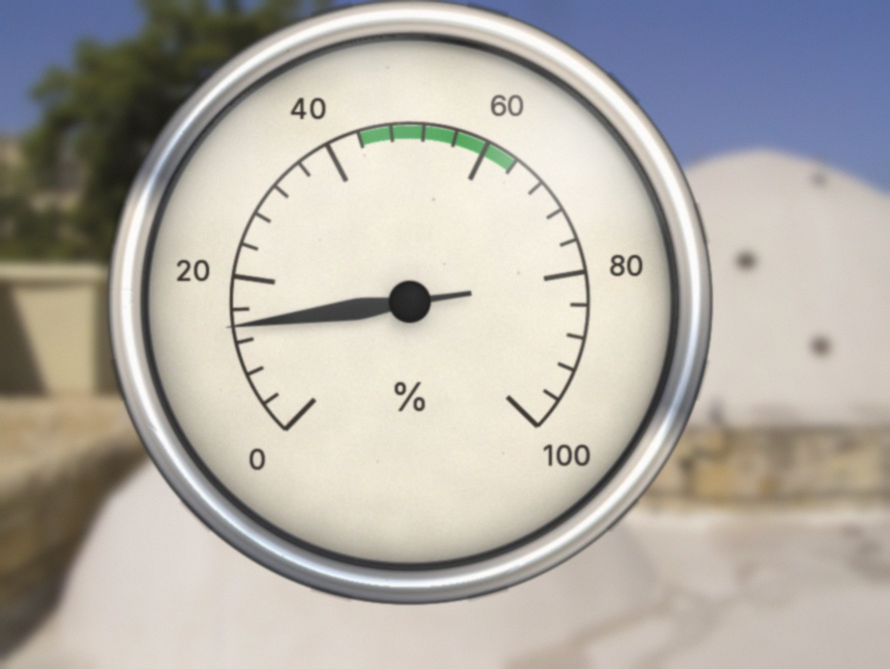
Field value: 14 %
